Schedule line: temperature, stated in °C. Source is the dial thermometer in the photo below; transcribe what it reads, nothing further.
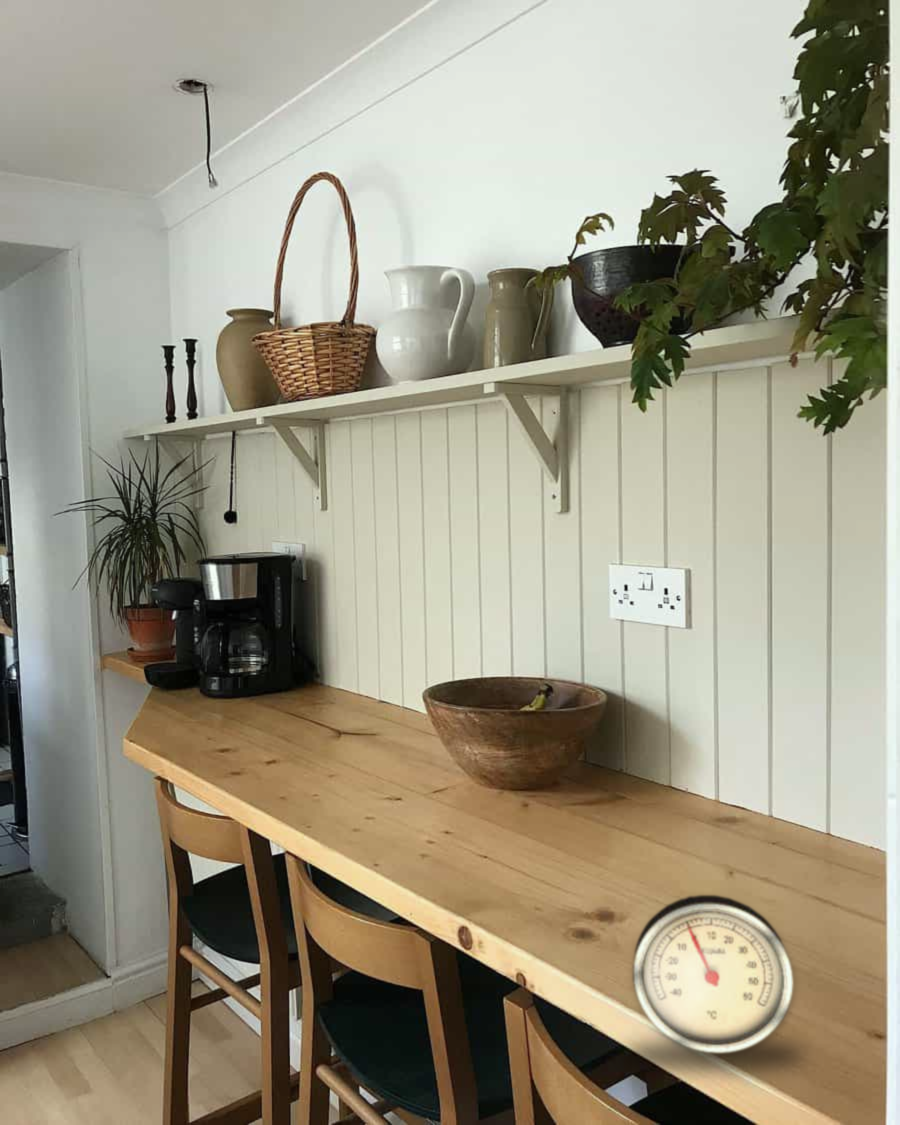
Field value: 0 °C
